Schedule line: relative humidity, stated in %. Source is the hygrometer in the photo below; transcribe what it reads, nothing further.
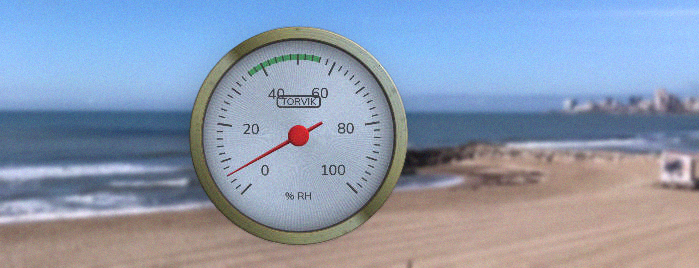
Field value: 6 %
